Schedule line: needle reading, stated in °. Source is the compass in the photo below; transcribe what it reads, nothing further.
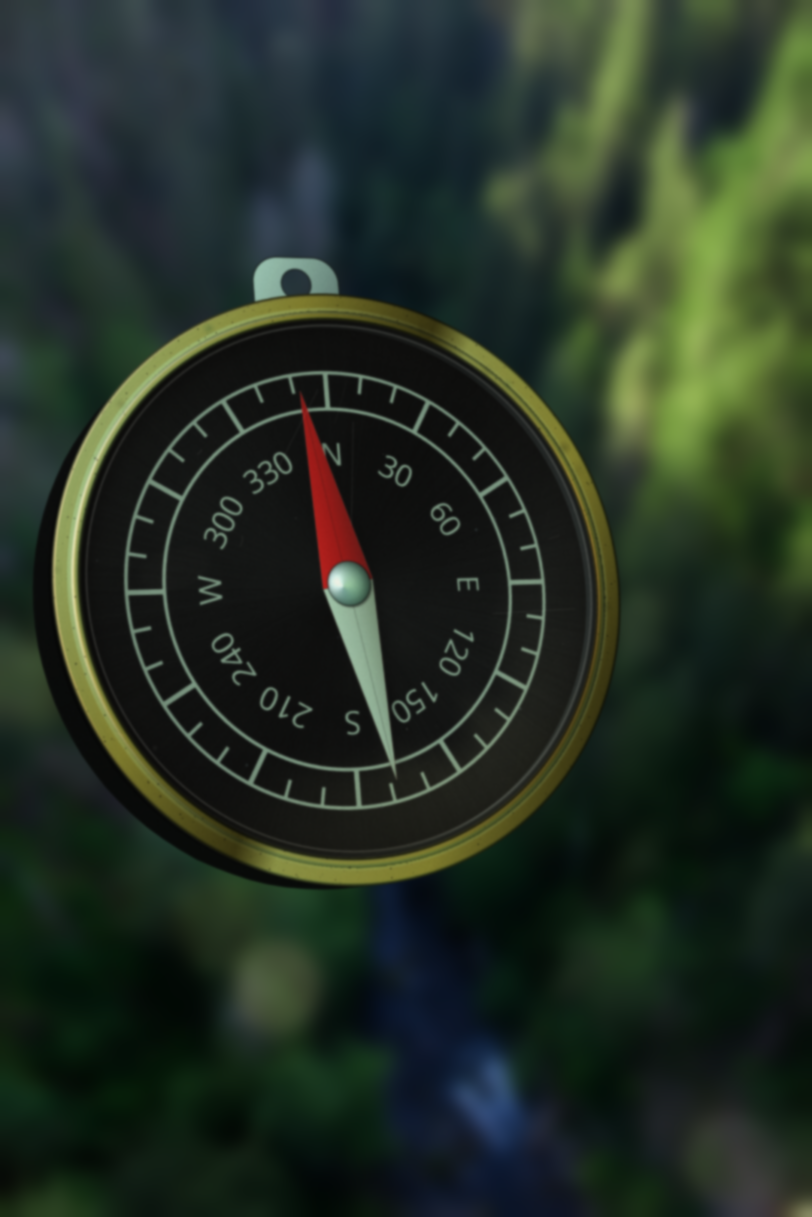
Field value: 350 °
